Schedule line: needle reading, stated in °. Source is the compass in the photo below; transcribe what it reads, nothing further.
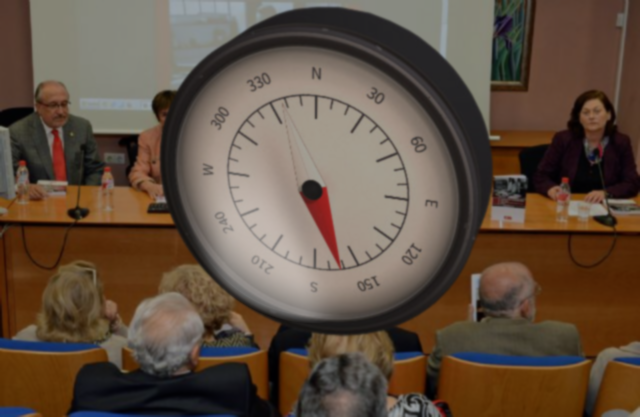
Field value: 160 °
